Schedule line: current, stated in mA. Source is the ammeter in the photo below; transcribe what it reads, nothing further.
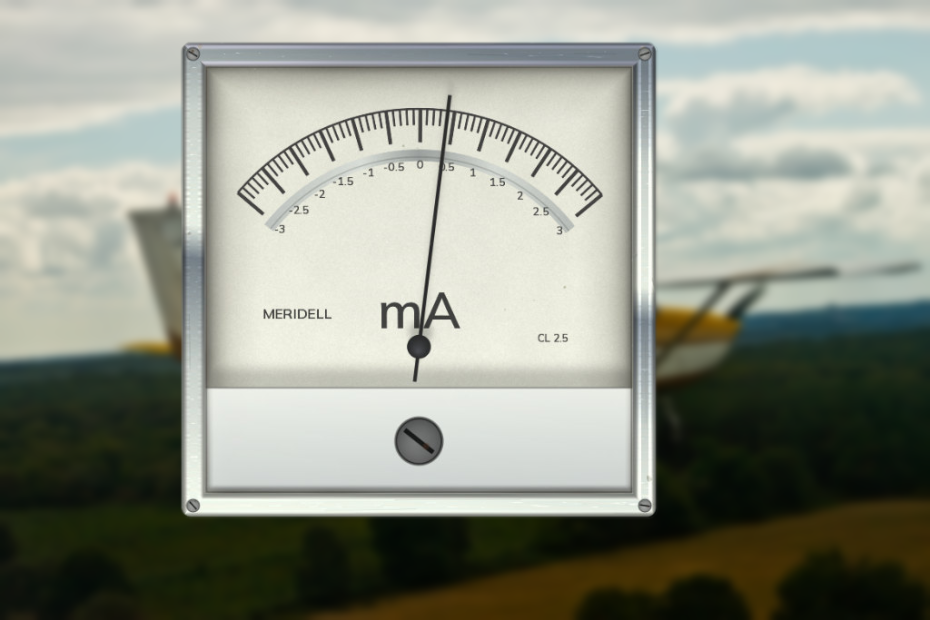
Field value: 0.4 mA
